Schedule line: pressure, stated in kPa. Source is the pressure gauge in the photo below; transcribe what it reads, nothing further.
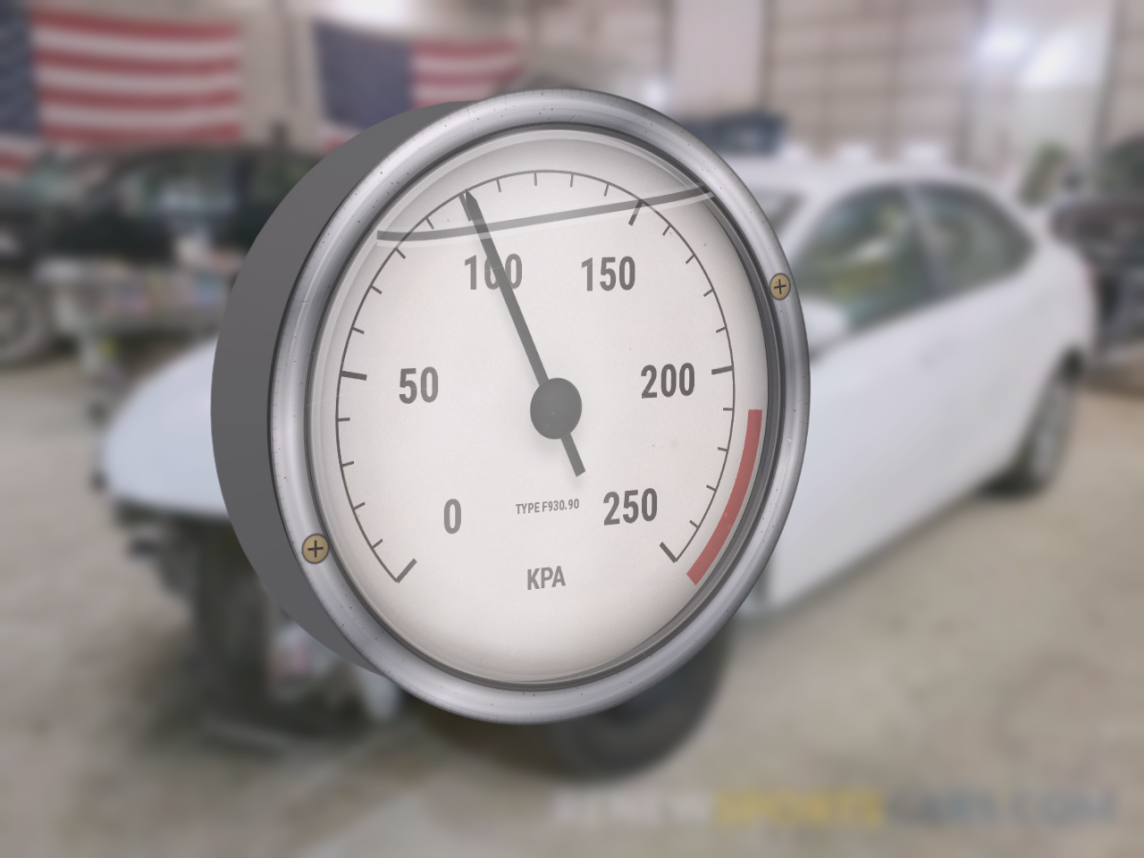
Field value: 100 kPa
